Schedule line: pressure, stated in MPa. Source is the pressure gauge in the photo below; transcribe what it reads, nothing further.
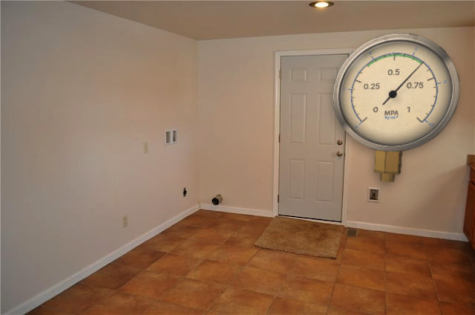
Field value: 0.65 MPa
